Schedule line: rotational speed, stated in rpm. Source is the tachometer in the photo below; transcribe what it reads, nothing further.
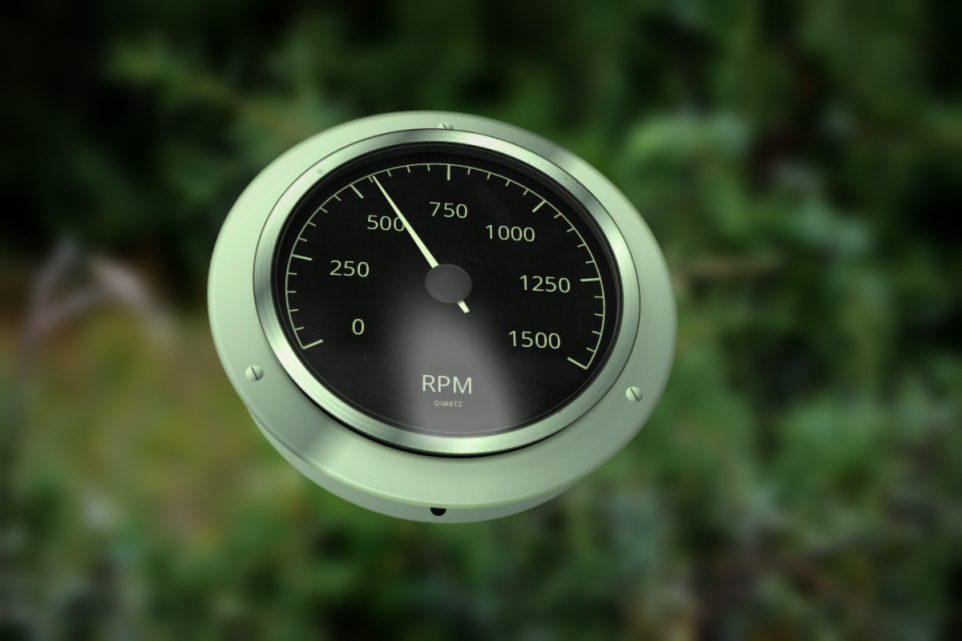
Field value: 550 rpm
